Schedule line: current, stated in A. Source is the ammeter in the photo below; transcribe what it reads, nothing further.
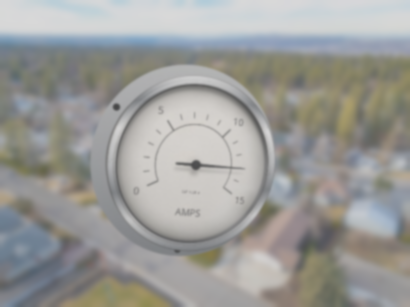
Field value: 13 A
